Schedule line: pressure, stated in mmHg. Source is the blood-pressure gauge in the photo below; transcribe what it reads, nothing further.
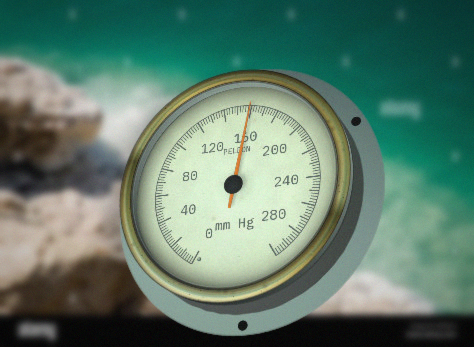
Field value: 160 mmHg
